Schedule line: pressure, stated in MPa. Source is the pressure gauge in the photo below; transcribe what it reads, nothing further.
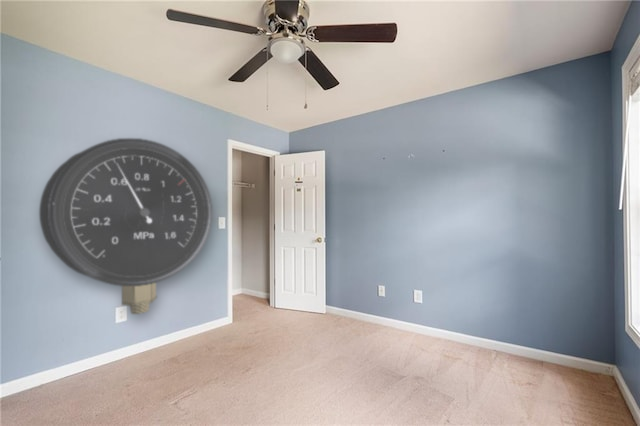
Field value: 0.65 MPa
